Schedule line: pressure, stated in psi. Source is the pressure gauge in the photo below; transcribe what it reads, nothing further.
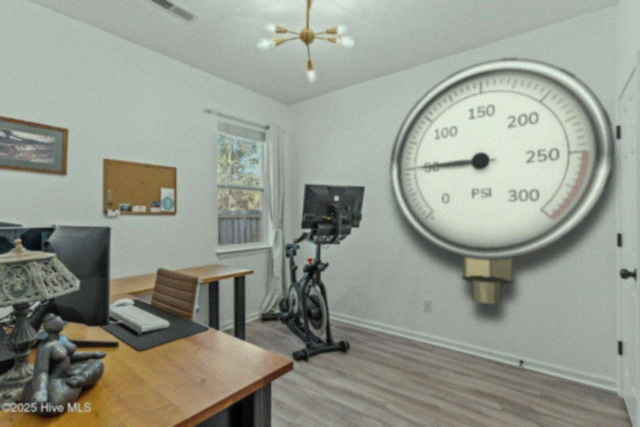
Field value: 50 psi
